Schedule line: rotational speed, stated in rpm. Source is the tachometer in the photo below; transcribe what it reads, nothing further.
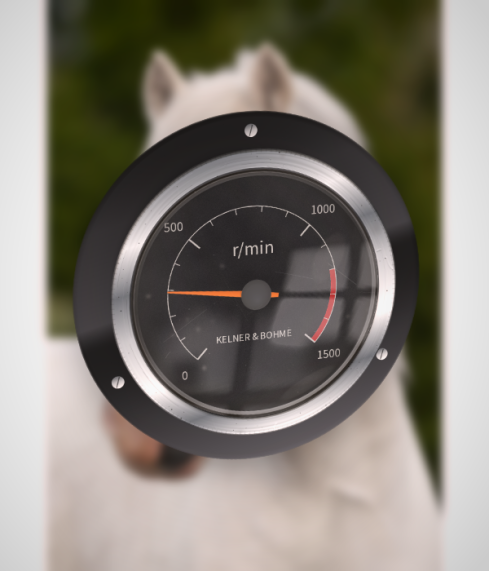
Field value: 300 rpm
